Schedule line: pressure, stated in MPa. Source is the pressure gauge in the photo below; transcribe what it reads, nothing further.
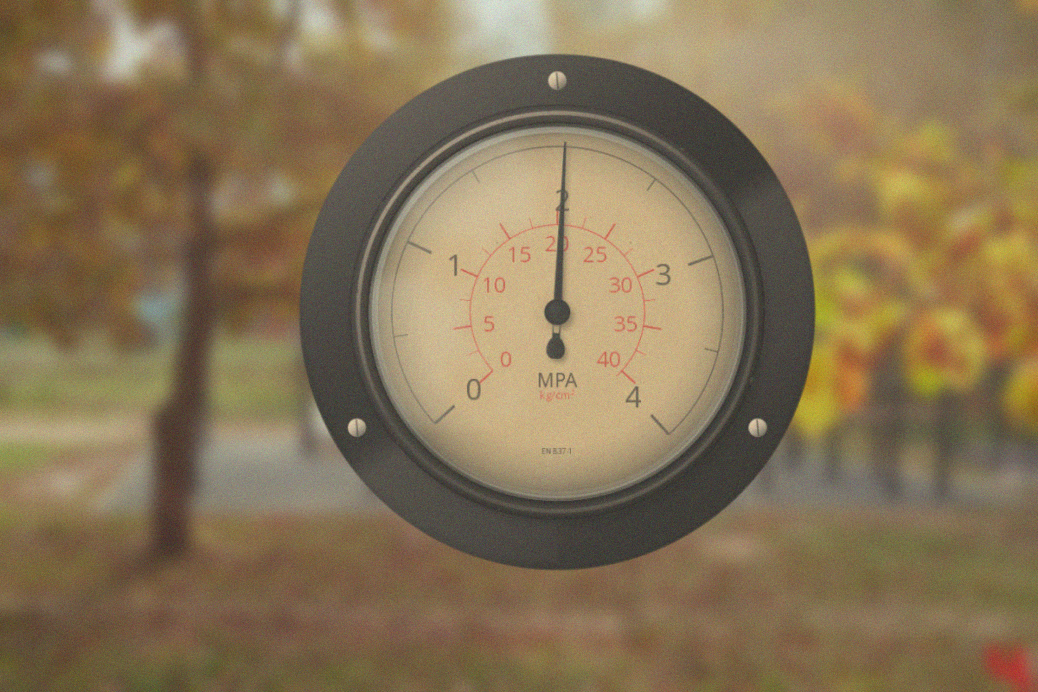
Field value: 2 MPa
